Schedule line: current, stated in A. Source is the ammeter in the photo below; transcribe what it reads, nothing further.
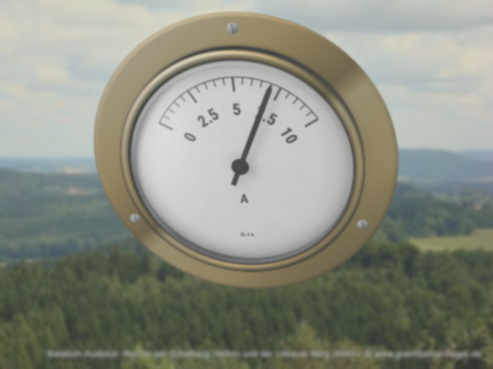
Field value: 7 A
